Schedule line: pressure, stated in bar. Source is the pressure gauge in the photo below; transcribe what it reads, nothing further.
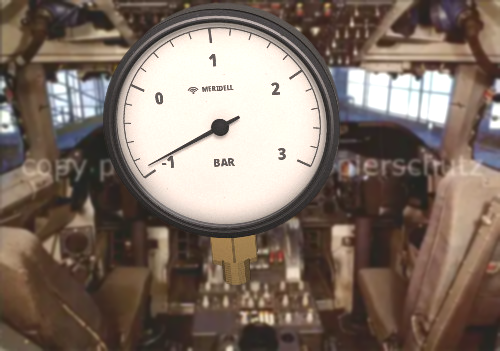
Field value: -0.9 bar
